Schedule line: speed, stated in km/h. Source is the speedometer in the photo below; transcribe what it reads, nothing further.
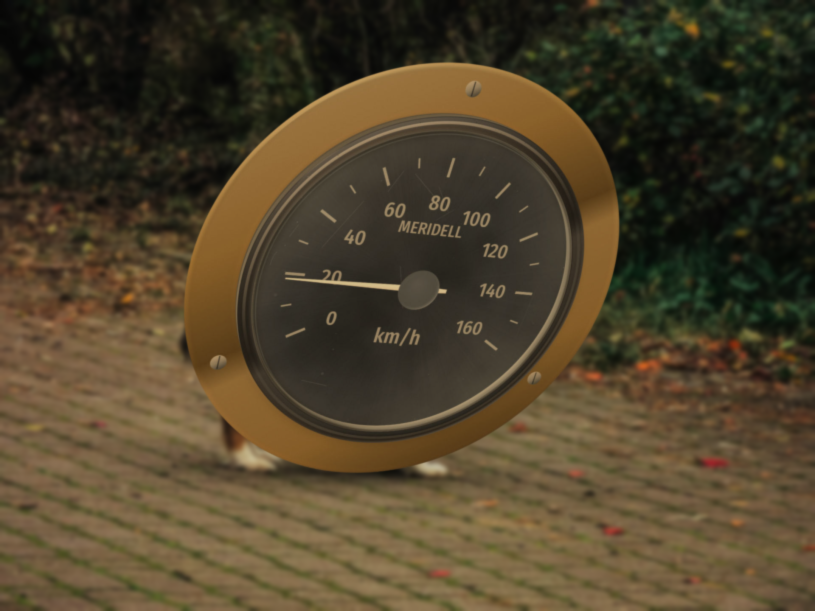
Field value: 20 km/h
